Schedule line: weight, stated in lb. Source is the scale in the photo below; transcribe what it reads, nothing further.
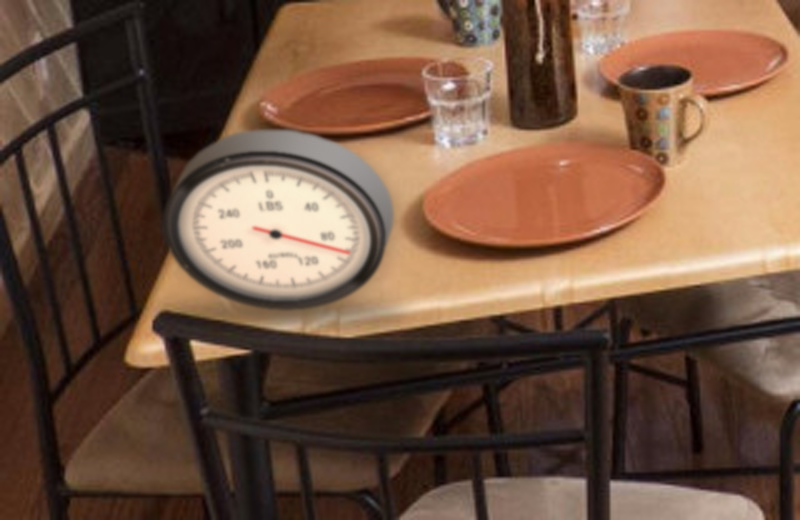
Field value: 90 lb
